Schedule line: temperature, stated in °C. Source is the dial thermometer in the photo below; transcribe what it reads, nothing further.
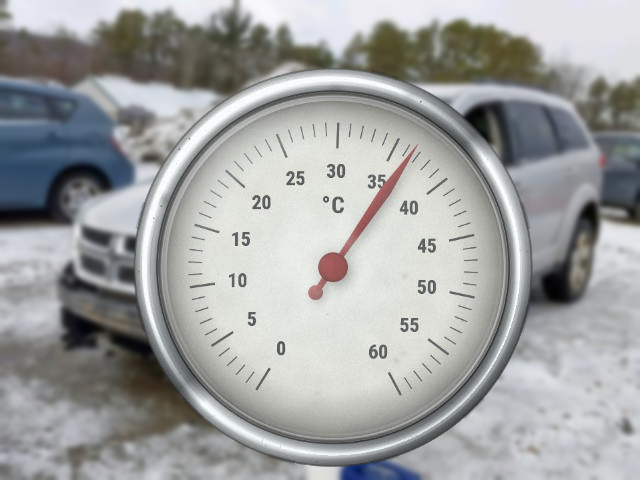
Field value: 36.5 °C
